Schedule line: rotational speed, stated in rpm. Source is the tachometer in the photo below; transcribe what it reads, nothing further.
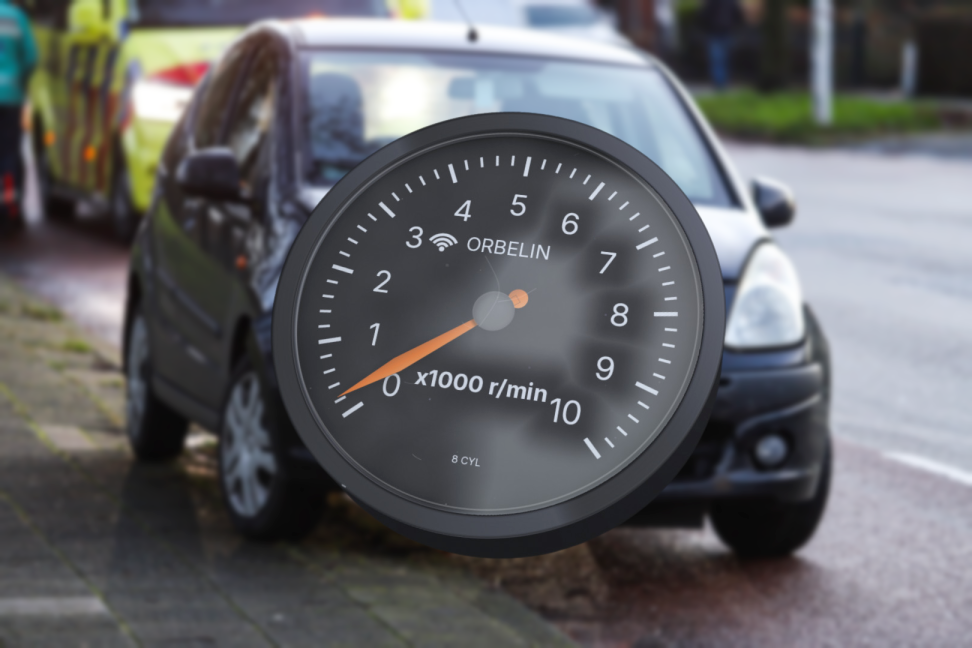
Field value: 200 rpm
